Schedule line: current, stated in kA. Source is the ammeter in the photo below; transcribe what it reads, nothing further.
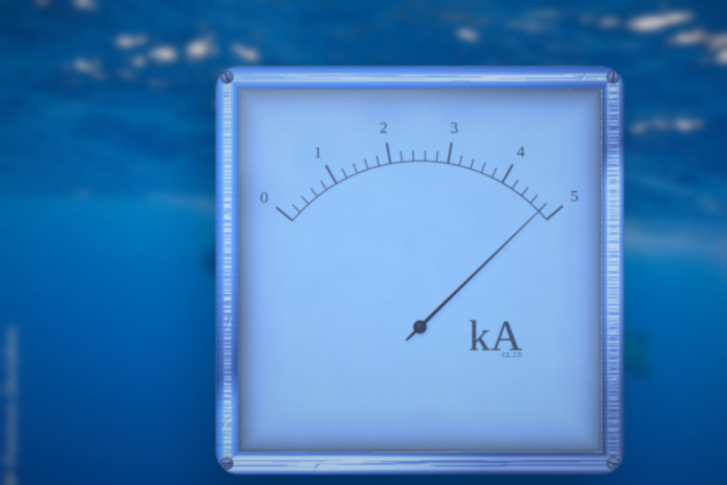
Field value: 4.8 kA
